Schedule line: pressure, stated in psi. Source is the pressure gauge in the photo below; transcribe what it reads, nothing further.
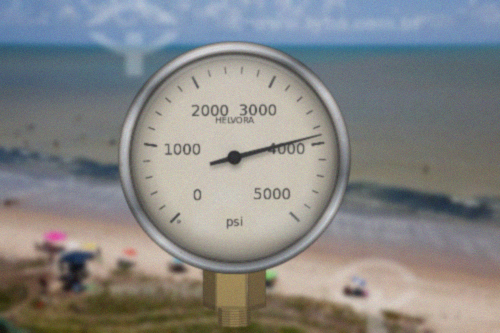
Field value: 3900 psi
